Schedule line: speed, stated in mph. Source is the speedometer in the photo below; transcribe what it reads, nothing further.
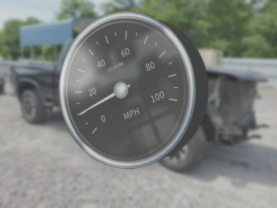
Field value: 10 mph
